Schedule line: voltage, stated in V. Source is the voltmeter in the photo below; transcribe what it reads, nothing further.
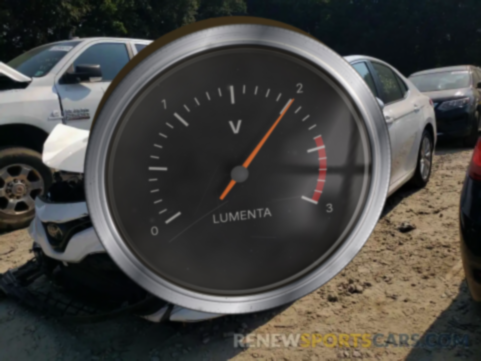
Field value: 2 V
